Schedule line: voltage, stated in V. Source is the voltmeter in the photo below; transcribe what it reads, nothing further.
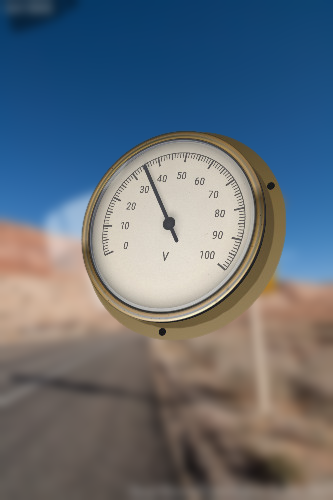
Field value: 35 V
